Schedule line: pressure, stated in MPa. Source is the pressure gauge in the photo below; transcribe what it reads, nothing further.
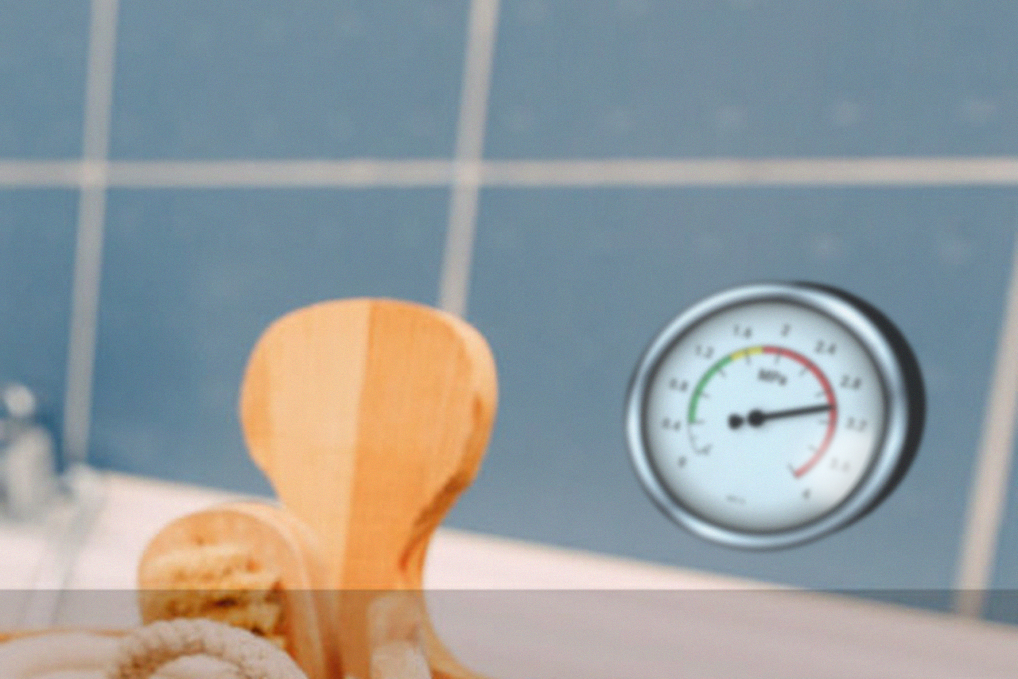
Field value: 3 MPa
